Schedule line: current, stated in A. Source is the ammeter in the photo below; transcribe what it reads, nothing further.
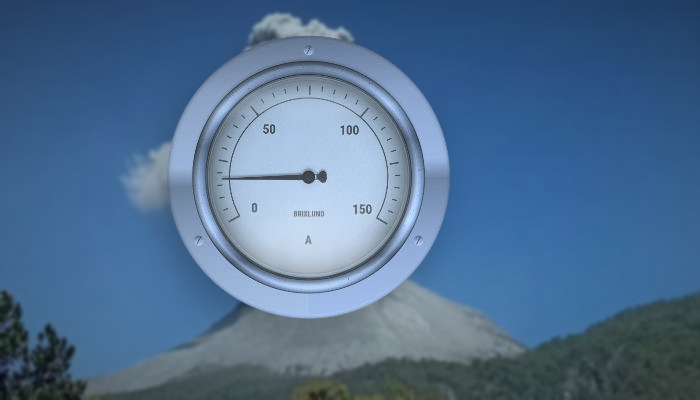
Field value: 17.5 A
